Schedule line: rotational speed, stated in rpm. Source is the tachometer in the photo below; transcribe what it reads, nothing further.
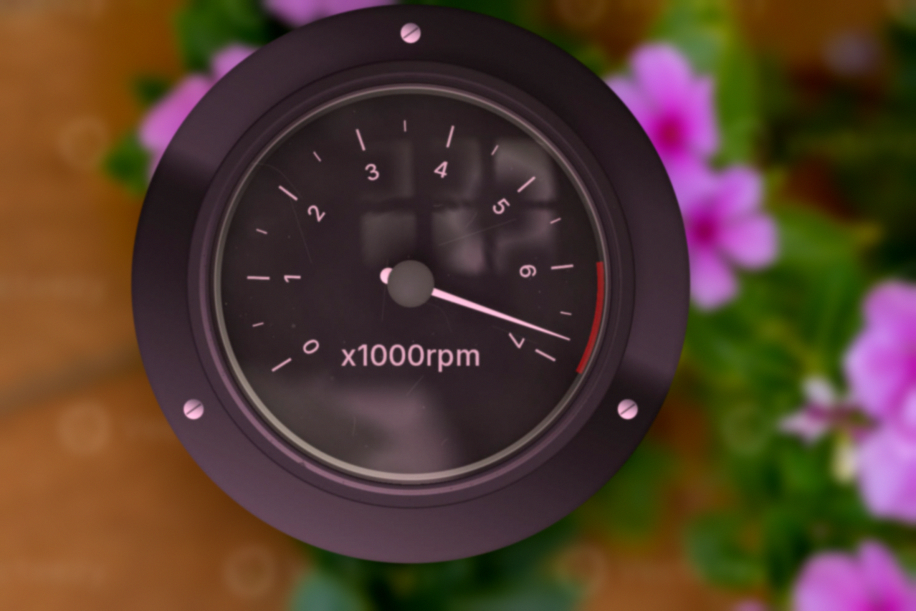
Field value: 6750 rpm
